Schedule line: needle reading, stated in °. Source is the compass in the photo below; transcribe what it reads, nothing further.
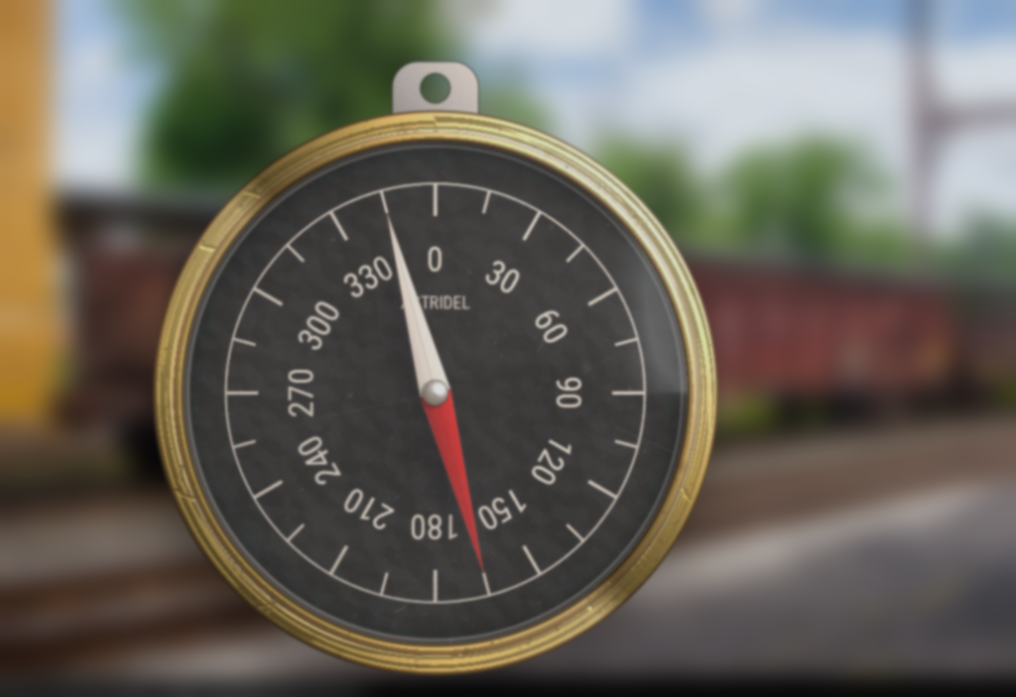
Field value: 165 °
